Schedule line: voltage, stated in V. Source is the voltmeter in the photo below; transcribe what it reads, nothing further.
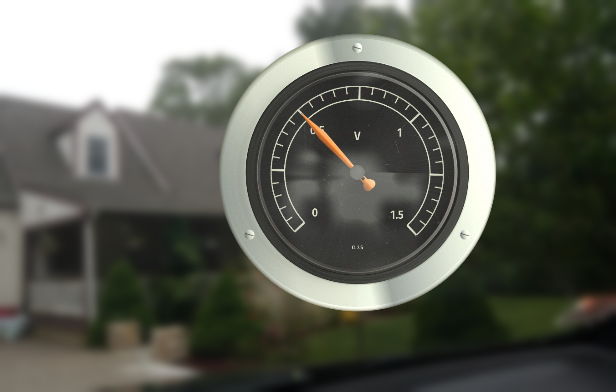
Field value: 0.5 V
